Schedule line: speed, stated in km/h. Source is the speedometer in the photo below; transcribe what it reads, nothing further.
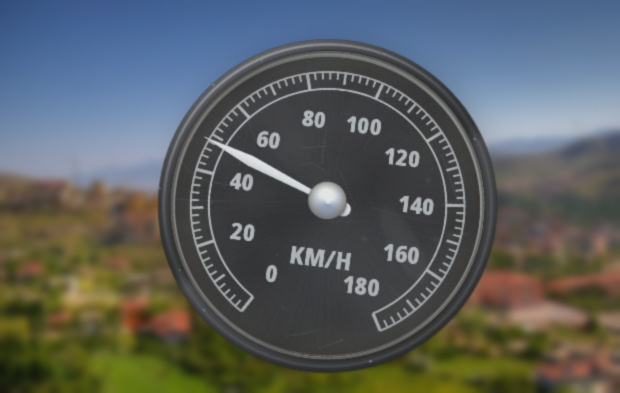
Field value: 48 km/h
